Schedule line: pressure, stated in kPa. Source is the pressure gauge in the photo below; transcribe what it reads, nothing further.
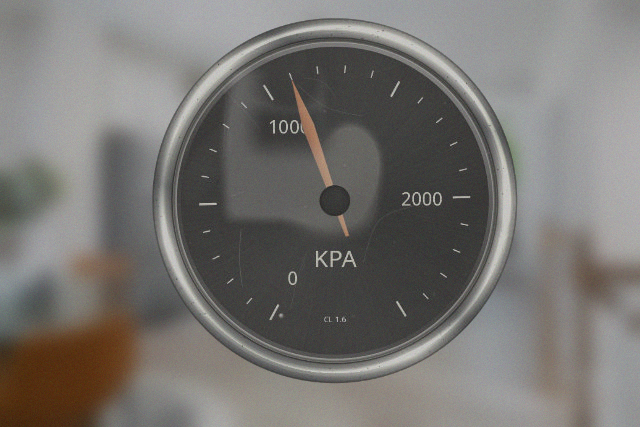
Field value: 1100 kPa
